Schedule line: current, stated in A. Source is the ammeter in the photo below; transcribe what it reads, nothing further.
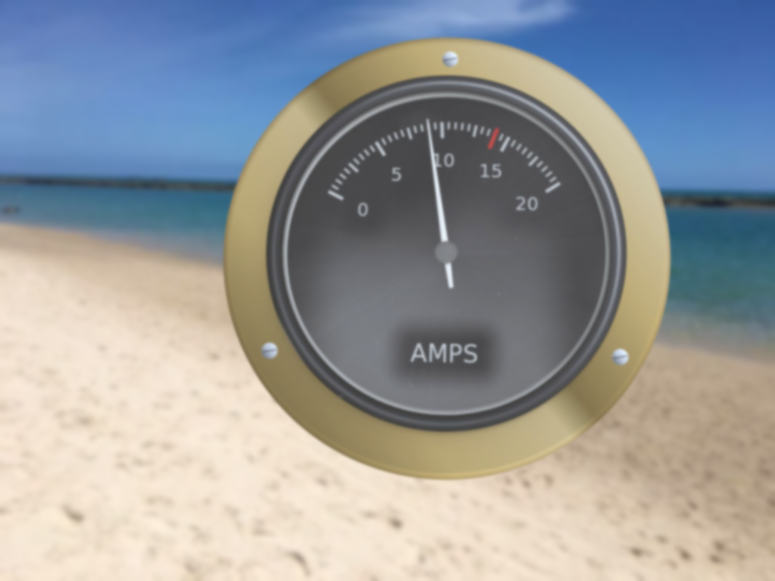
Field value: 9 A
